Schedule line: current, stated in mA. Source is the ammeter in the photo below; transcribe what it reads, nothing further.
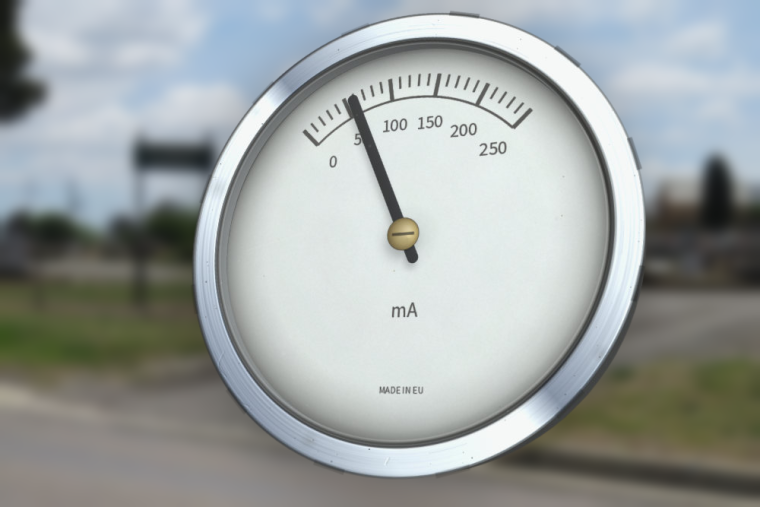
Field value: 60 mA
